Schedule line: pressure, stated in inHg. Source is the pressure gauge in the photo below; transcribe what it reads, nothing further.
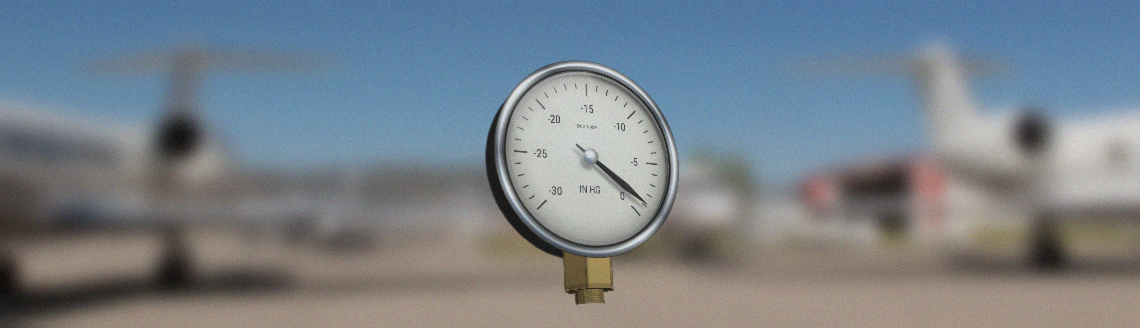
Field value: -1 inHg
